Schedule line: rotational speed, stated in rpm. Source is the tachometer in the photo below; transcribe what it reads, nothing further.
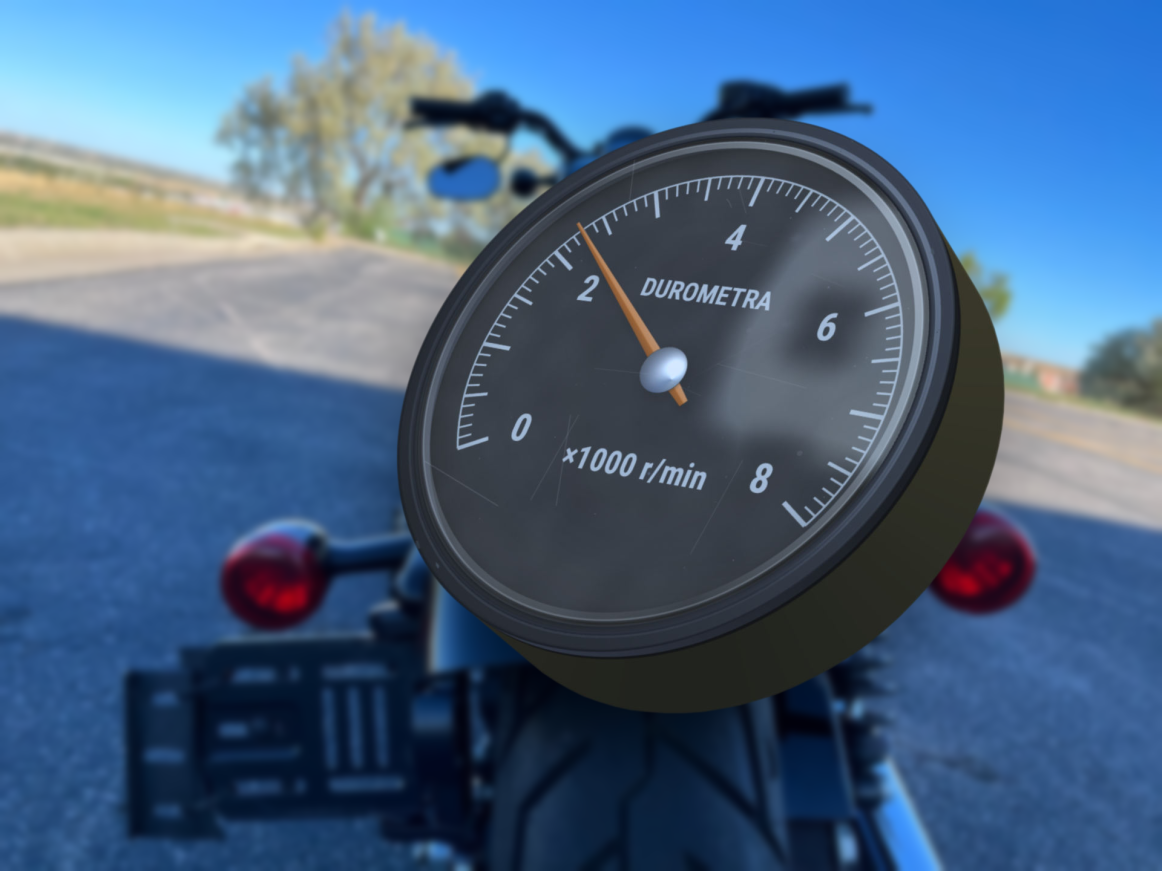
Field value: 2300 rpm
